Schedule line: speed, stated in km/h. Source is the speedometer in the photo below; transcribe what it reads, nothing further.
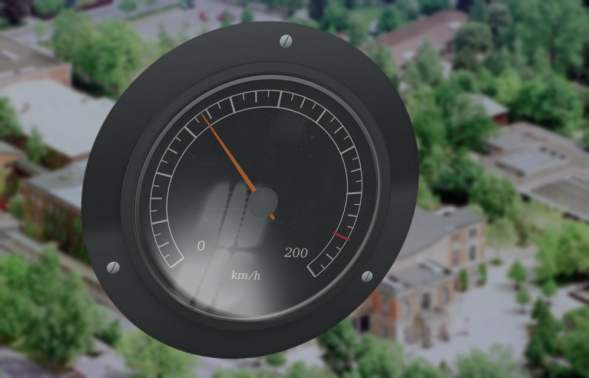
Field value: 67.5 km/h
